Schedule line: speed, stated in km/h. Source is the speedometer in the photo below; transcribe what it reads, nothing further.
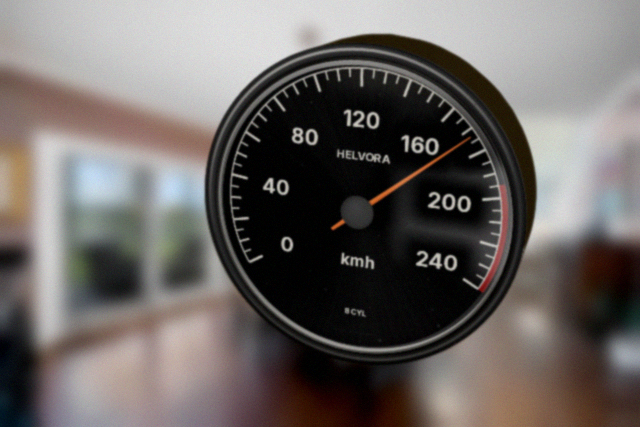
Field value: 172.5 km/h
